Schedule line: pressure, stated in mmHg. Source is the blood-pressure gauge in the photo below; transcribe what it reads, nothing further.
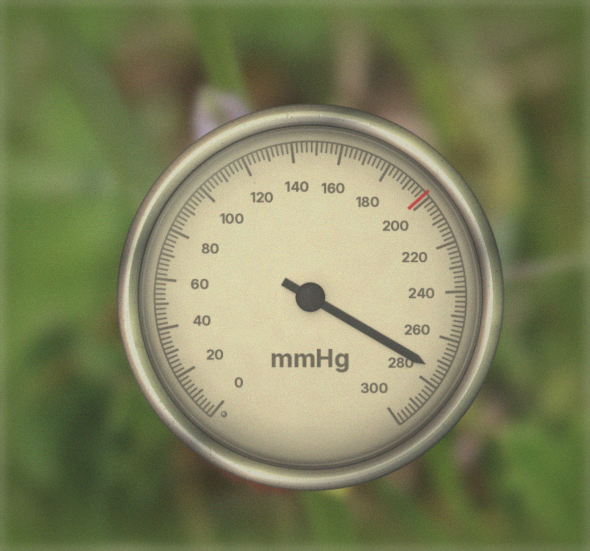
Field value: 274 mmHg
